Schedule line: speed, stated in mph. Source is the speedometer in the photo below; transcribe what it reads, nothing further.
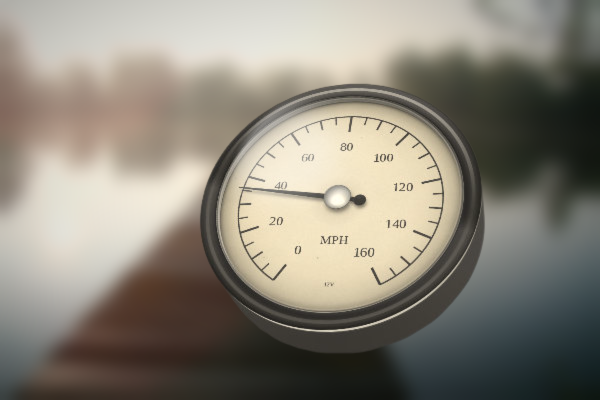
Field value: 35 mph
